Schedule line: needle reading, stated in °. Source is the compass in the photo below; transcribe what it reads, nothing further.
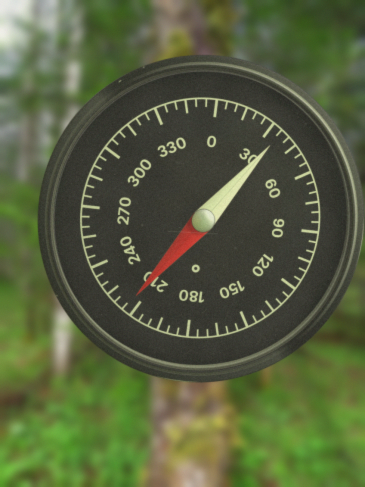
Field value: 215 °
